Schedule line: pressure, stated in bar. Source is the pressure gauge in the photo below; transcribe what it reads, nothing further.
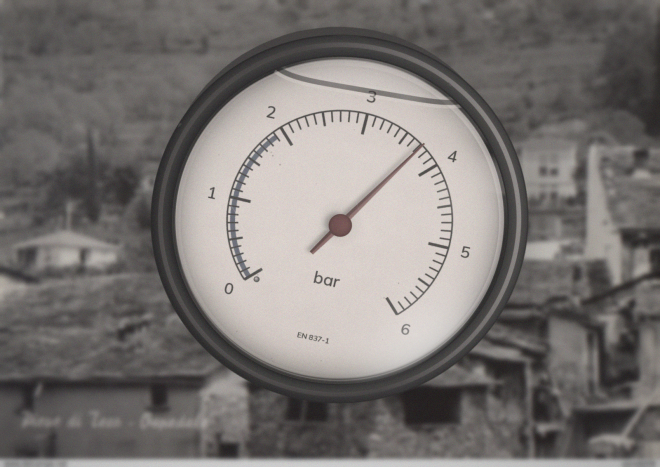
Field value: 3.7 bar
